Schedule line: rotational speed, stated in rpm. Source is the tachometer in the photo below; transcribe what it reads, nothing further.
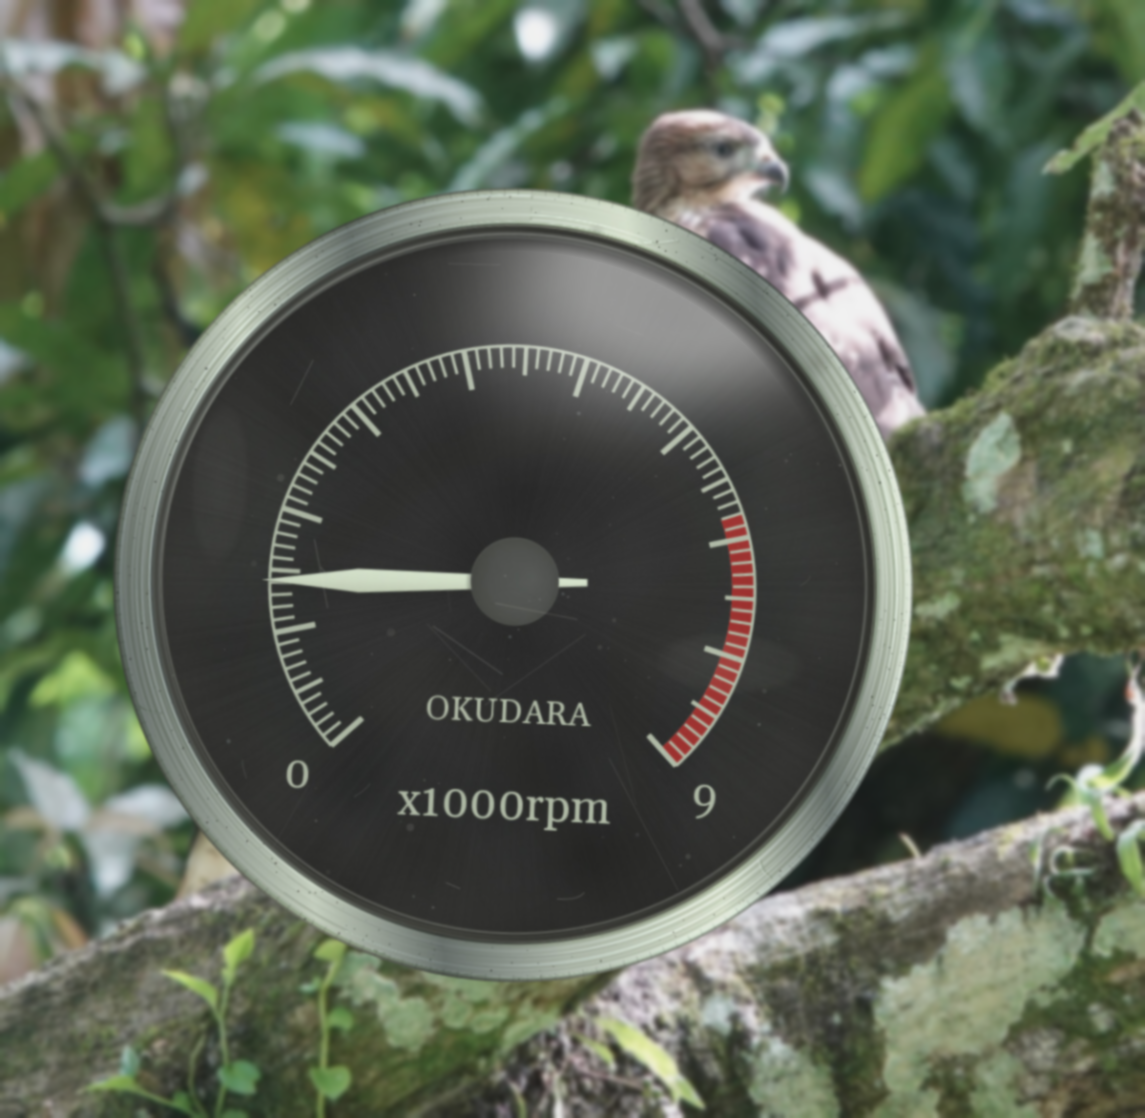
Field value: 1400 rpm
